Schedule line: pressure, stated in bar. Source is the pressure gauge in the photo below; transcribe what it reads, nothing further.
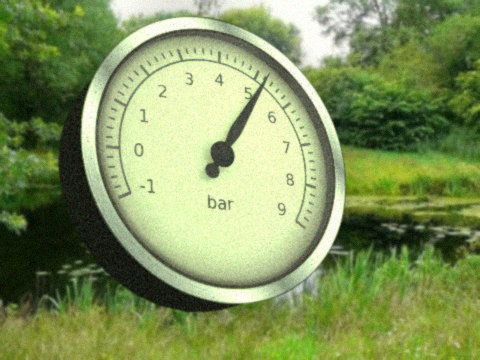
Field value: 5.2 bar
